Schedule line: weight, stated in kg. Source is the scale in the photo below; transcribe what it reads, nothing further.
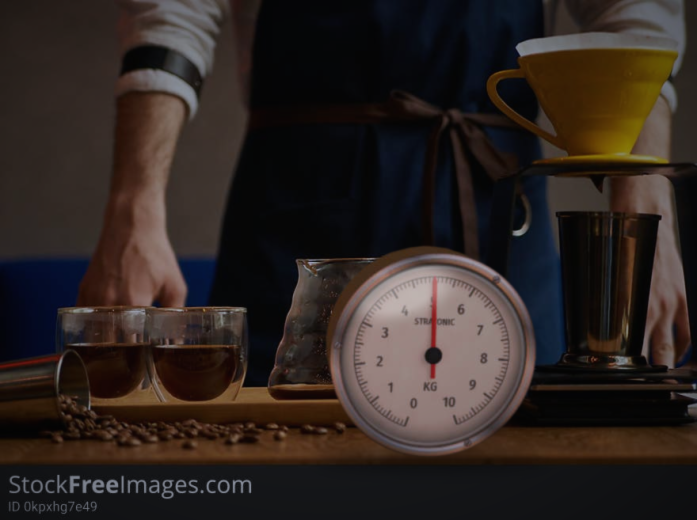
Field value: 5 kg
